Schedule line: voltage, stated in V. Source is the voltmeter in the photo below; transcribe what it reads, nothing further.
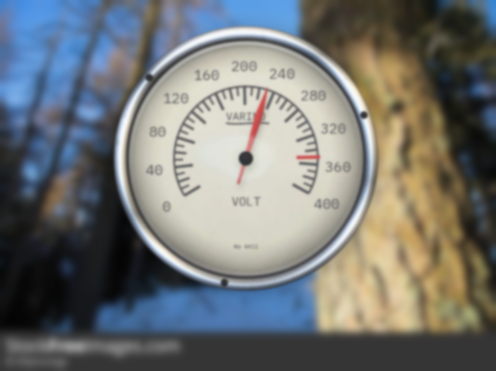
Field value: 230 V
